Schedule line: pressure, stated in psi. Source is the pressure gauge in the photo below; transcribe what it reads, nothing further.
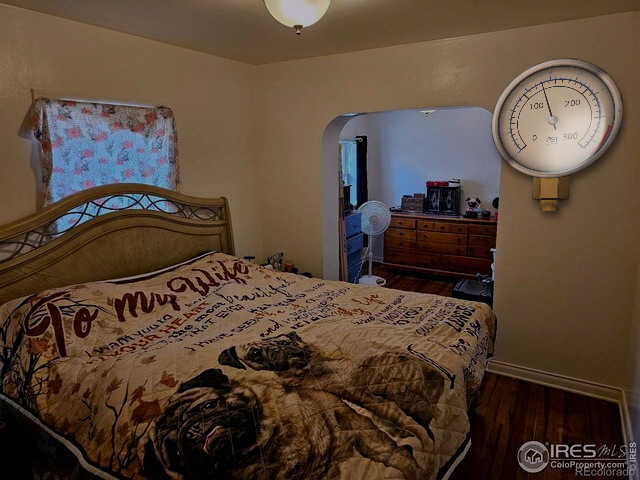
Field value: 130 psi
